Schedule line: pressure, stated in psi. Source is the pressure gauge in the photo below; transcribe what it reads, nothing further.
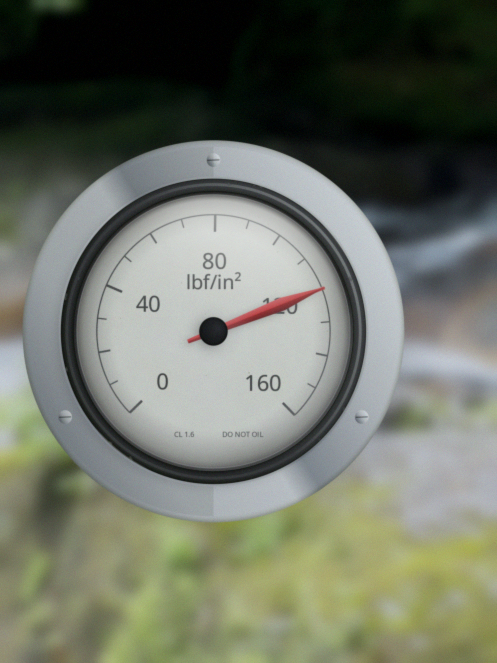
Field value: 120 psi
